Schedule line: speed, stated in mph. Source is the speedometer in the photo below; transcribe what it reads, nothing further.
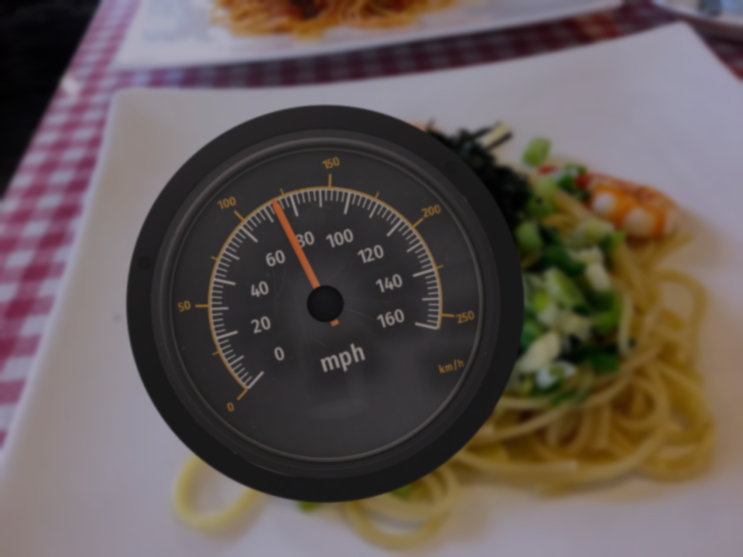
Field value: 74 mph
